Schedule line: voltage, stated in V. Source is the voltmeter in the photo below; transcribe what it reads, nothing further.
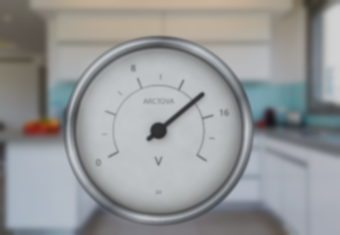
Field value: 14 V
